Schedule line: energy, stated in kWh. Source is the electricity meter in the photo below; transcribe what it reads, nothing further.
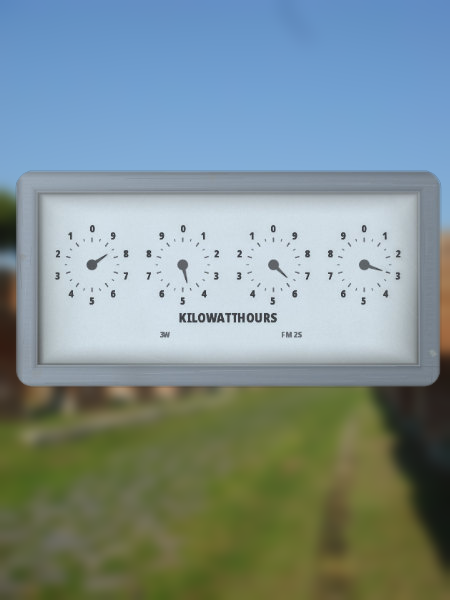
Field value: 8463 kWh
